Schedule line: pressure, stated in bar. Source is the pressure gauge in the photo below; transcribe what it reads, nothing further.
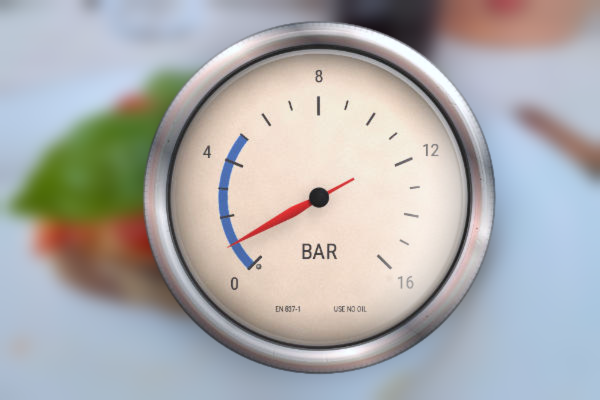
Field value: 1 bar
